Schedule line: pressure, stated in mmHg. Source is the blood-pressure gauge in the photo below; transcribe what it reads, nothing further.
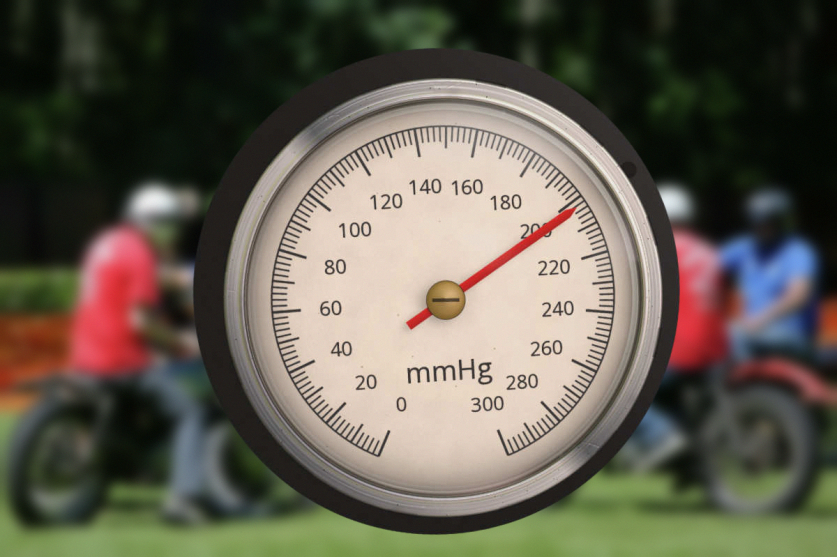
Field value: 202 mmHg
